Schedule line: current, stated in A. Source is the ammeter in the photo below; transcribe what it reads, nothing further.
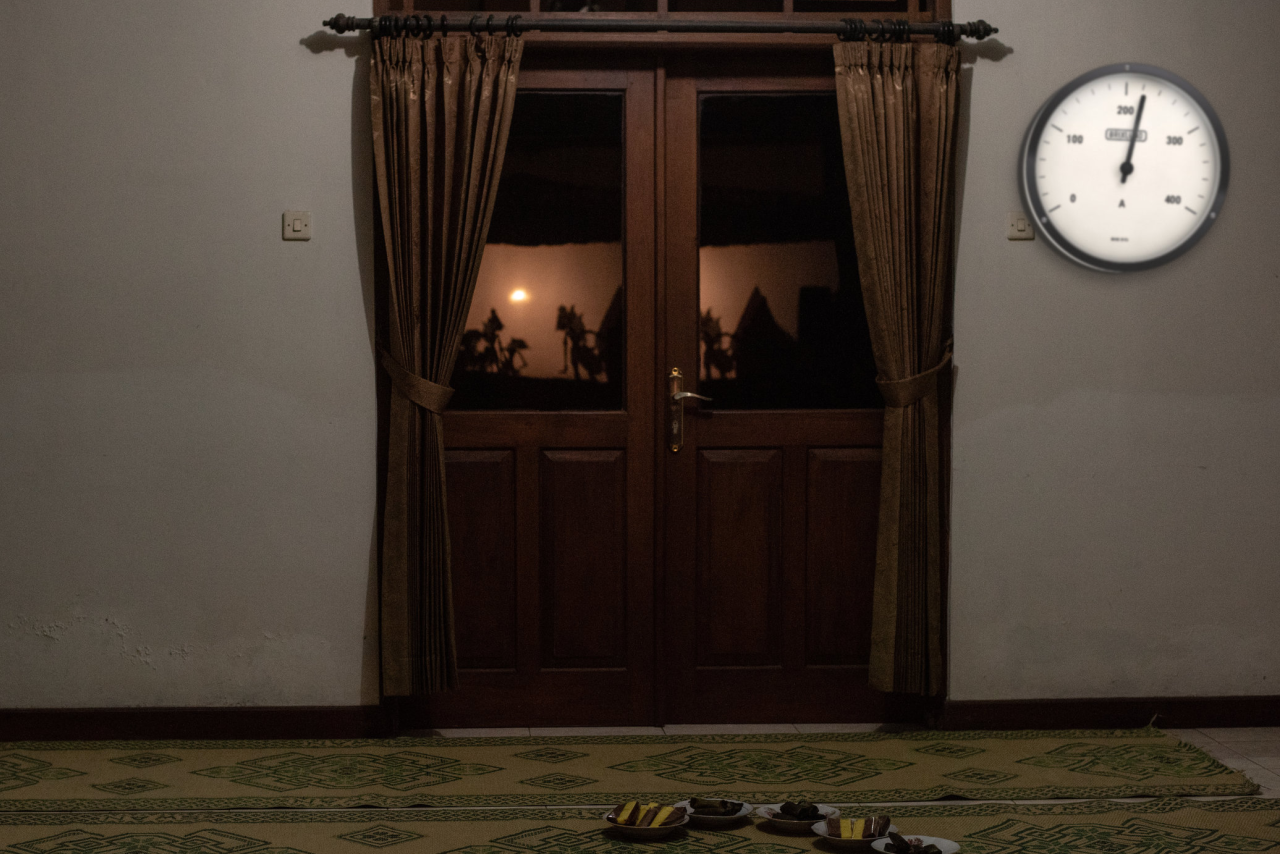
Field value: 220 A
